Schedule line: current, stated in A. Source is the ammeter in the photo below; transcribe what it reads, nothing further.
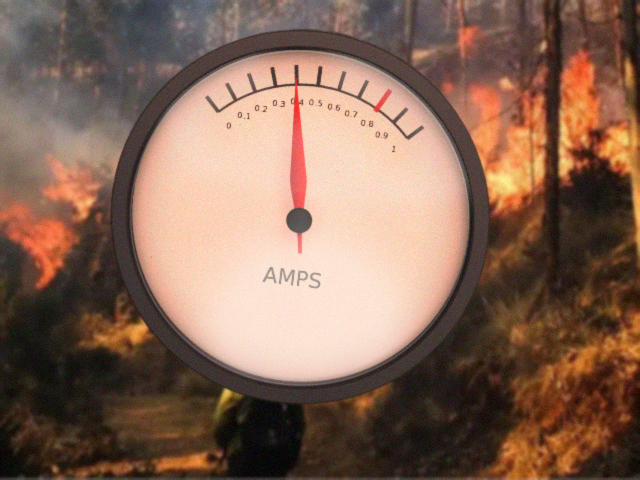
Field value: 0.4 A
